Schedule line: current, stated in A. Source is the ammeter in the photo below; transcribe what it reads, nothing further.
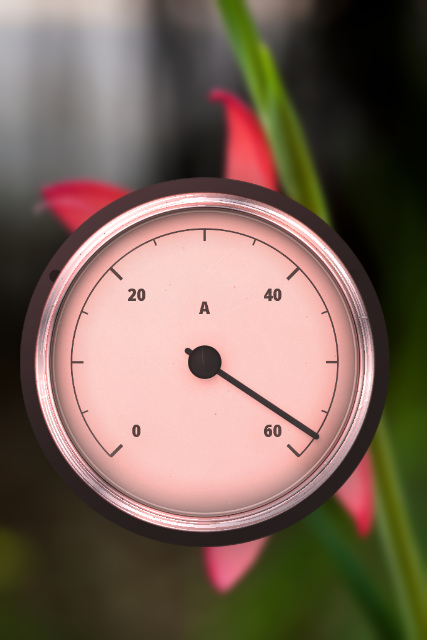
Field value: 57.5 A
